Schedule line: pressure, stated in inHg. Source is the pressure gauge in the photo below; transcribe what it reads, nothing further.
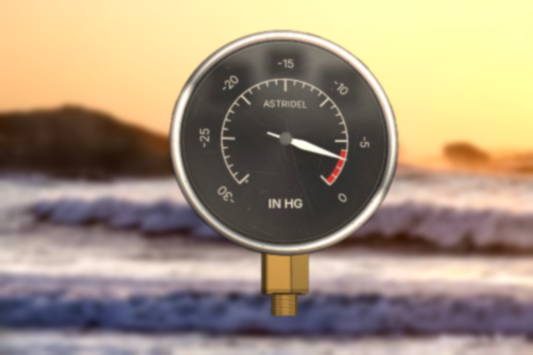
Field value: -3 inHg
